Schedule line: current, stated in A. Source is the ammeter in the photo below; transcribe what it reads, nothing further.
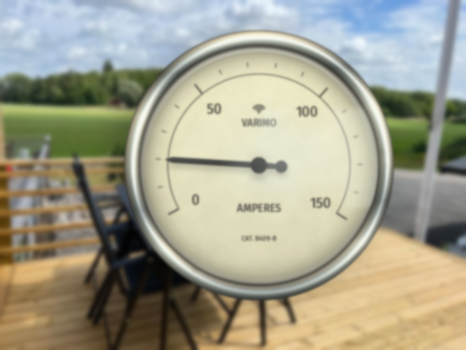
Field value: 20 A
